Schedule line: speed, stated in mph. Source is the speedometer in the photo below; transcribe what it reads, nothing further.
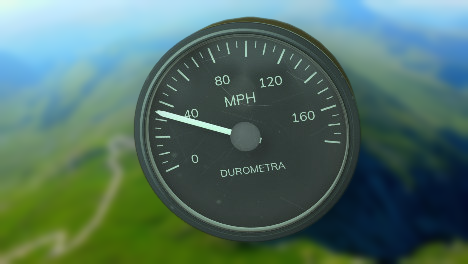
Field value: 35 mph
